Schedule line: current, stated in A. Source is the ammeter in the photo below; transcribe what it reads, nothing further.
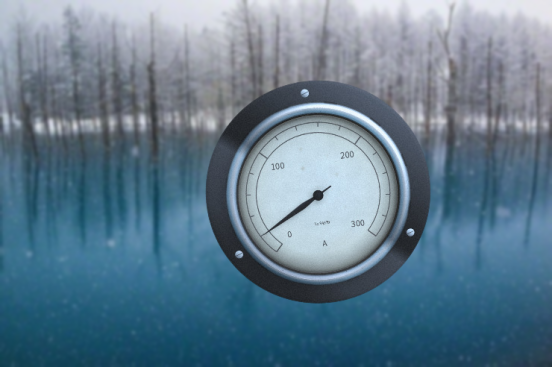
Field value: 20 A
